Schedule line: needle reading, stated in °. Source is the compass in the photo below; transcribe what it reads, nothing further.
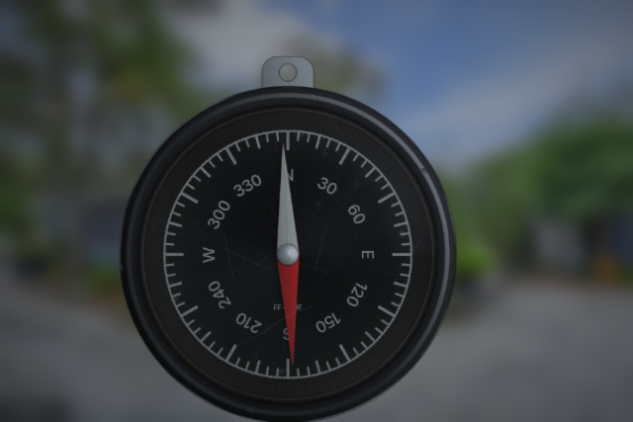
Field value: 177.5 °
